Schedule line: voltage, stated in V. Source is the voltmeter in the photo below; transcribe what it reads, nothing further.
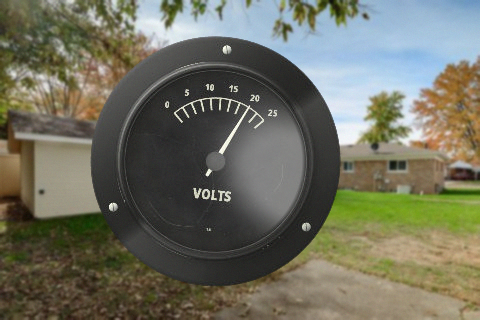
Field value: 20 V
